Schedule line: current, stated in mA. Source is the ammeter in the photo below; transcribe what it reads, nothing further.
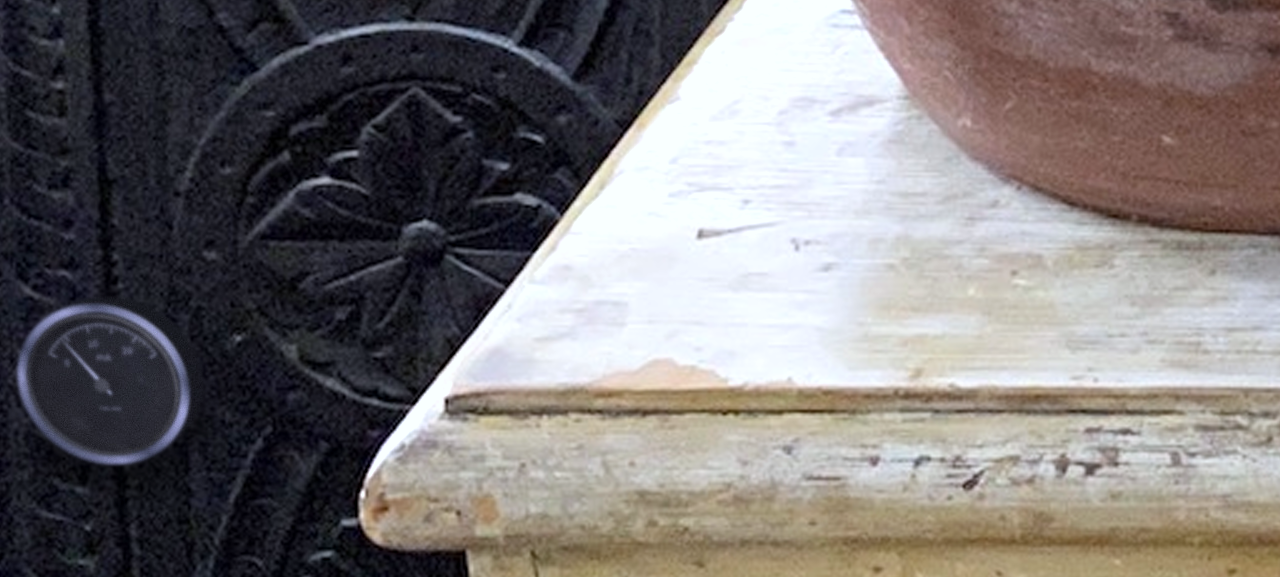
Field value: 5 mA
